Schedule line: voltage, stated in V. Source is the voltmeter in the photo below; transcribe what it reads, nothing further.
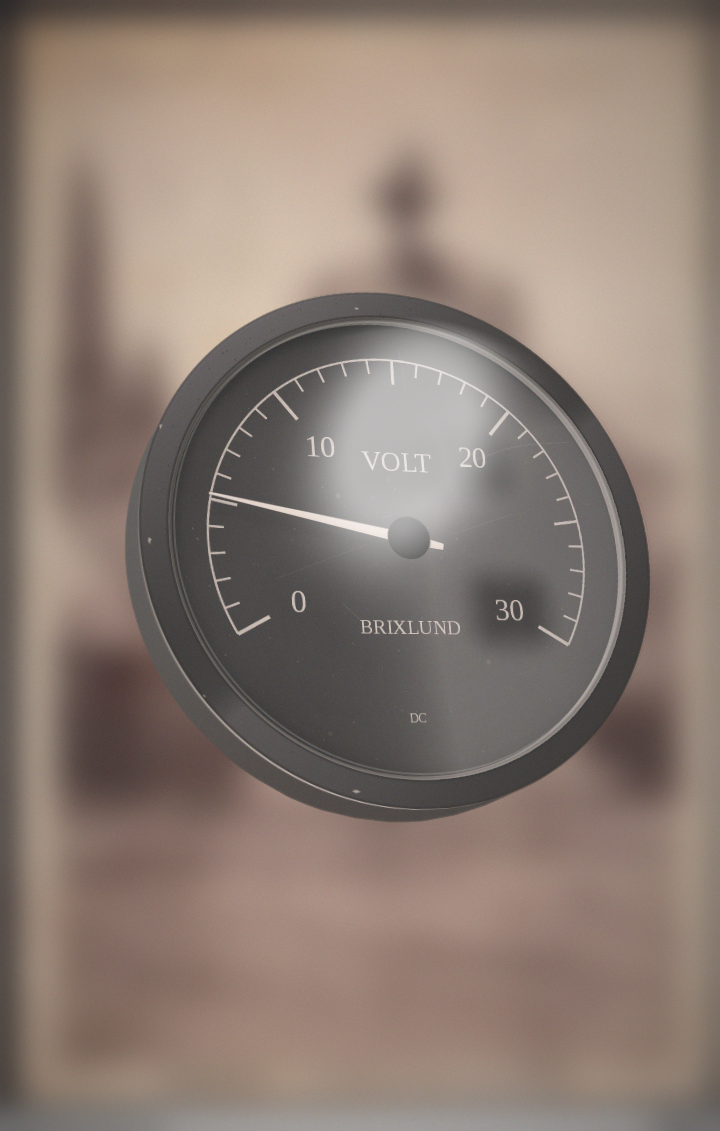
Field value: 5 V
